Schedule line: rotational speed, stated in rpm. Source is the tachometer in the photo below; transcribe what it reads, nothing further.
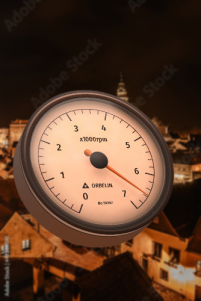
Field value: 6600 rpm
